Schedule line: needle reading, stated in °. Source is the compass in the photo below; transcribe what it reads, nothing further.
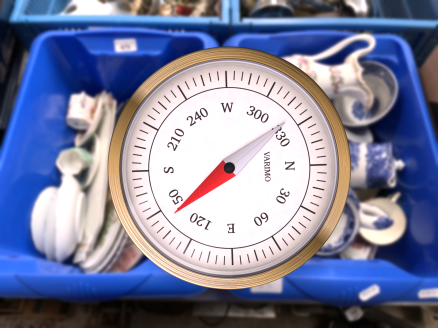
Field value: 142.5 °
